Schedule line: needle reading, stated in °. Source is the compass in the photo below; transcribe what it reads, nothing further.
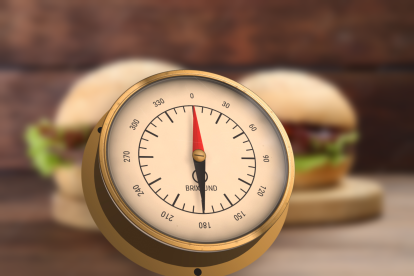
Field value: 0 °
